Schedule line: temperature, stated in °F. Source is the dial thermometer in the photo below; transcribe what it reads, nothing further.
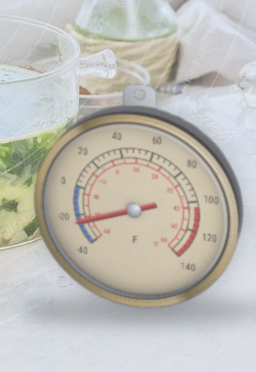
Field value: -24 °F
